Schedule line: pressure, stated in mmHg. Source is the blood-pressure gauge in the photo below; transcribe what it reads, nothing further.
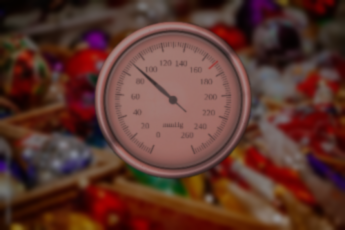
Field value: 90 mmHg
